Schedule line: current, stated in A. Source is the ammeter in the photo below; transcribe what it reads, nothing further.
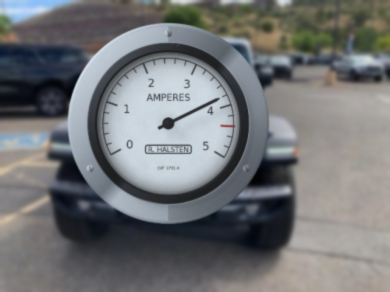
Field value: 3.8 A
